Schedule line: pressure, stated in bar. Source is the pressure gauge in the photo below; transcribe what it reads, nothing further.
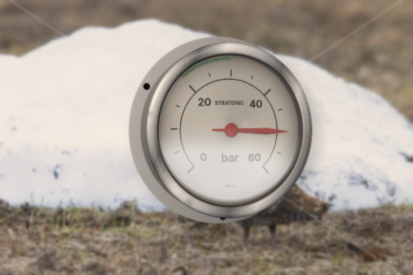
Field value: 50 bar
